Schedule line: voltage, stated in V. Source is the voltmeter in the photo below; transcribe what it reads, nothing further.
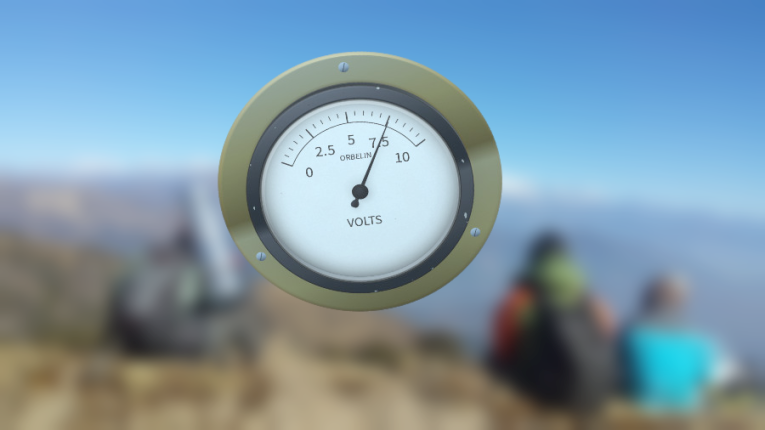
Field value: 7.5 V
